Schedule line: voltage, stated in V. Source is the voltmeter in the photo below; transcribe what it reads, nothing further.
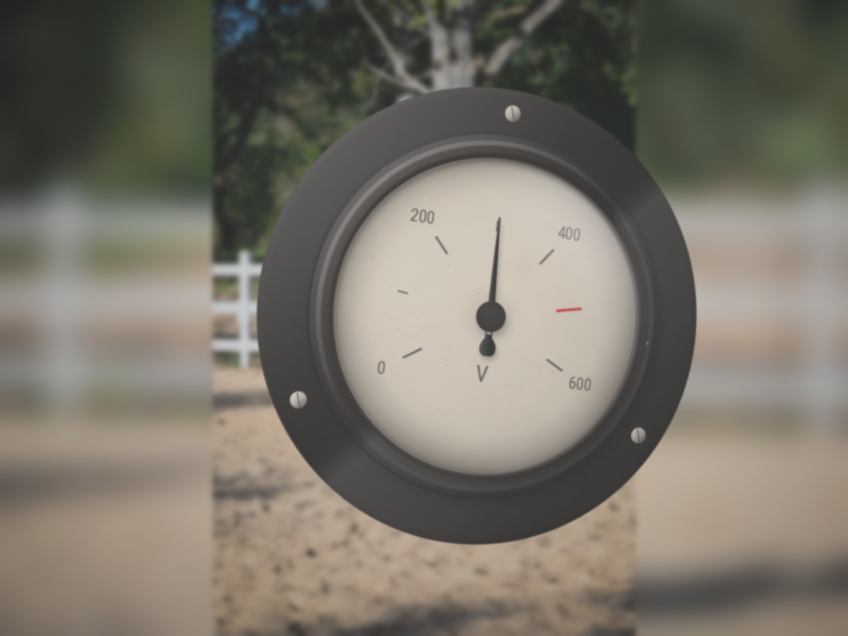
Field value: 300 V
